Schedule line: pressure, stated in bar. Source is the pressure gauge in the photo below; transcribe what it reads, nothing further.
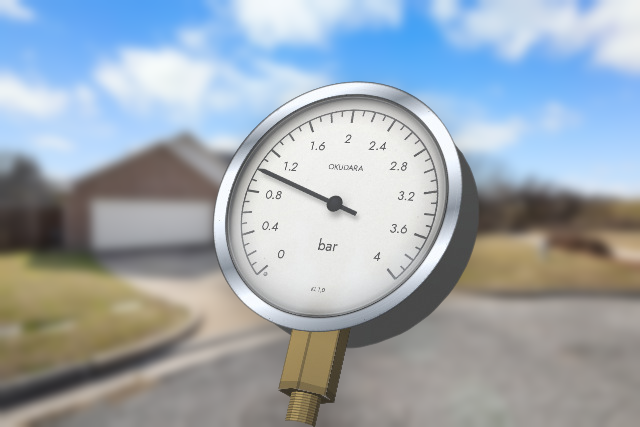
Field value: 1 bar
